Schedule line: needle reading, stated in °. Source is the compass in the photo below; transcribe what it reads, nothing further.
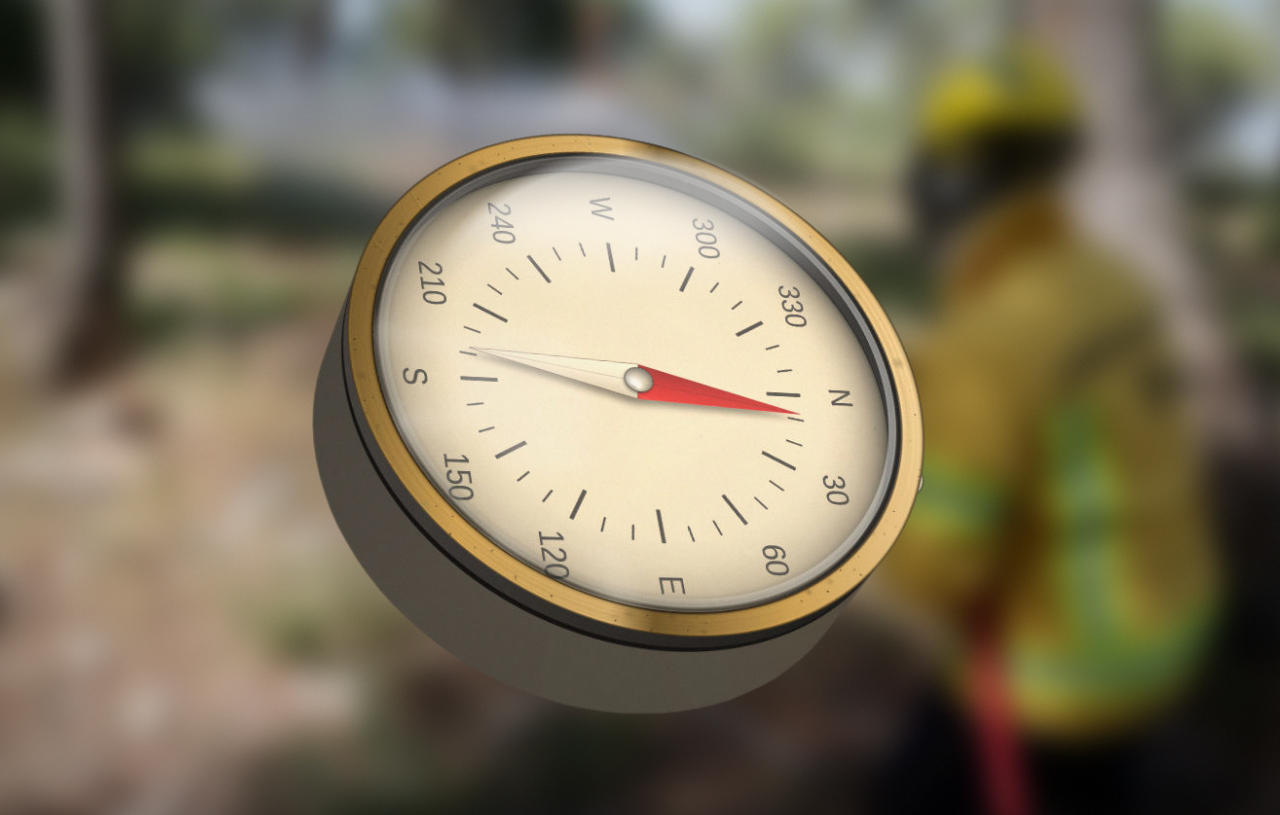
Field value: 10 °
